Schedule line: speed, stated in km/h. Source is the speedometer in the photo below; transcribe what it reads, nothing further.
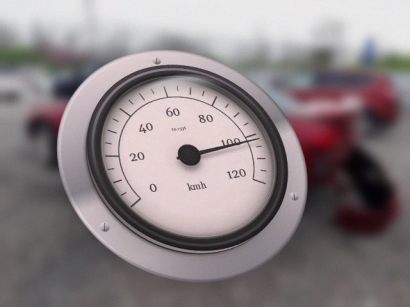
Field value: 102.5 km/h
